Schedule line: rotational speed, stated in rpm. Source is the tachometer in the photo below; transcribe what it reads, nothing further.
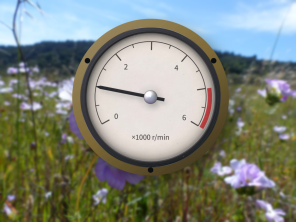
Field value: 1000 rpm
